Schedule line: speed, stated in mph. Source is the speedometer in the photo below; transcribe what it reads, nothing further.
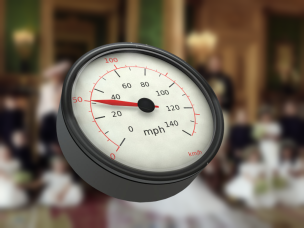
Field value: 30 mph
